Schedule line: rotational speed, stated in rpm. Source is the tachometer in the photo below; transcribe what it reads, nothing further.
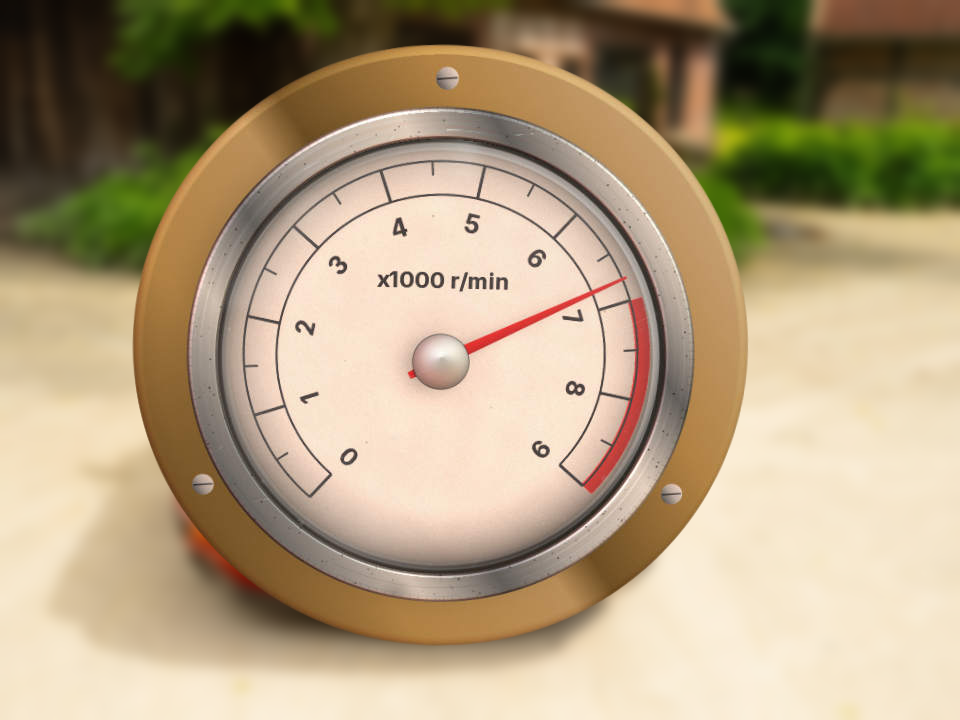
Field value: 6750 rpm
